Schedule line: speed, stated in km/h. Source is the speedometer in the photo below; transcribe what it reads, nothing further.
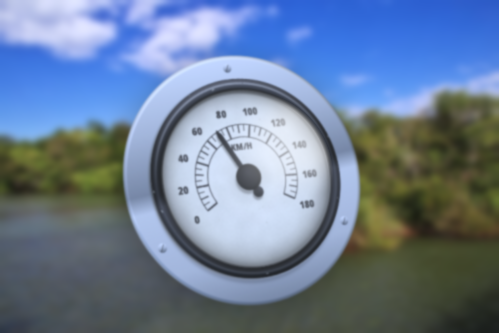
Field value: 70 km/h
